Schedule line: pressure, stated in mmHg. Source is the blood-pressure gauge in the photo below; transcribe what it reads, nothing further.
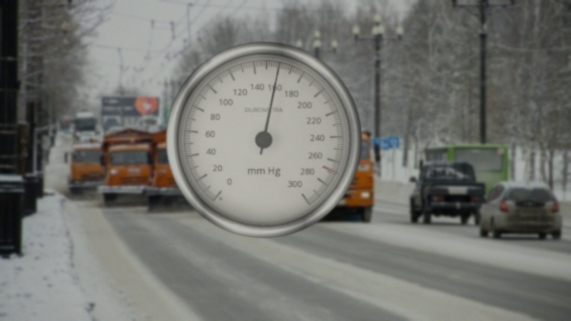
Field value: 160 mmHg
